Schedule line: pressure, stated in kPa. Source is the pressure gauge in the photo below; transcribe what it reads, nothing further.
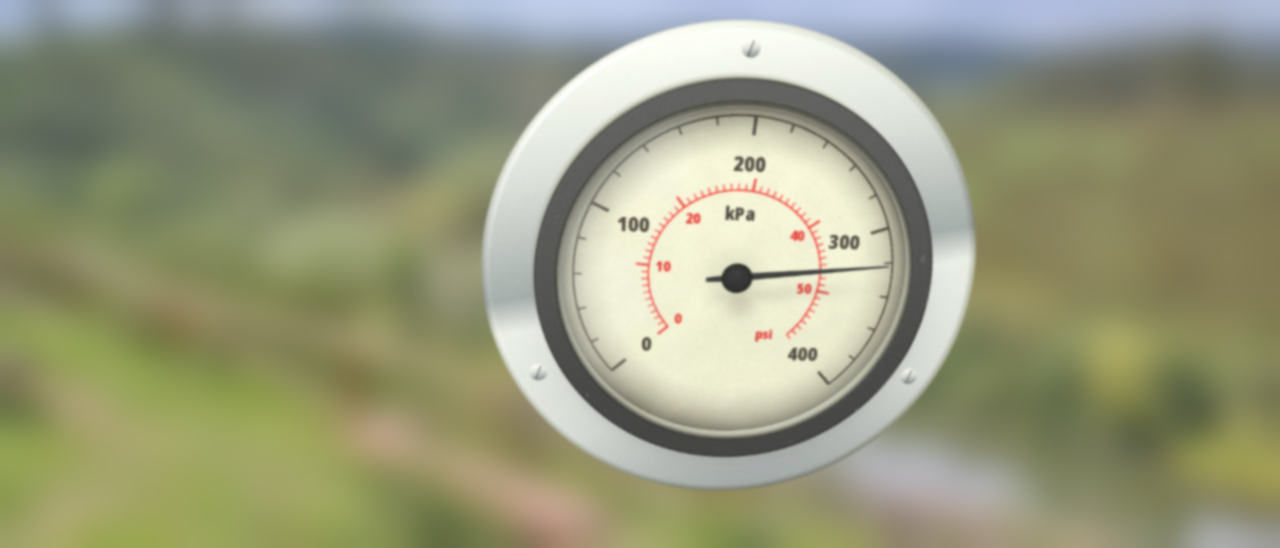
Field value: 320 kPa
